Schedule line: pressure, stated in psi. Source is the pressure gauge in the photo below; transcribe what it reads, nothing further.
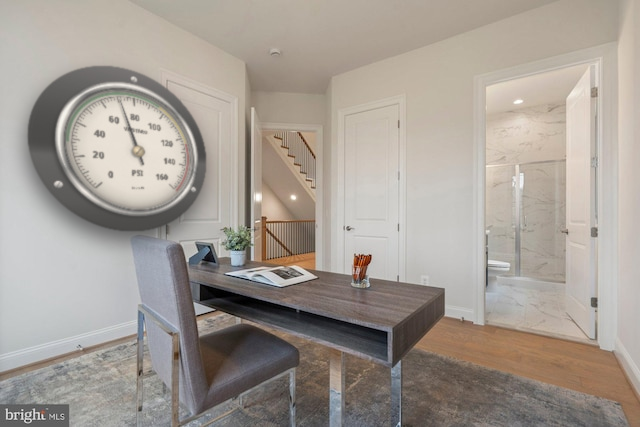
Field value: 70 psi
